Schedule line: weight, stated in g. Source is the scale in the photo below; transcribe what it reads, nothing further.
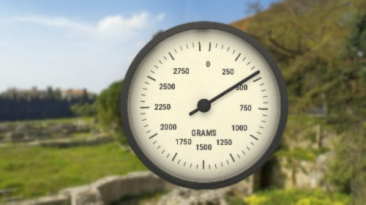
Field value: 450 g
